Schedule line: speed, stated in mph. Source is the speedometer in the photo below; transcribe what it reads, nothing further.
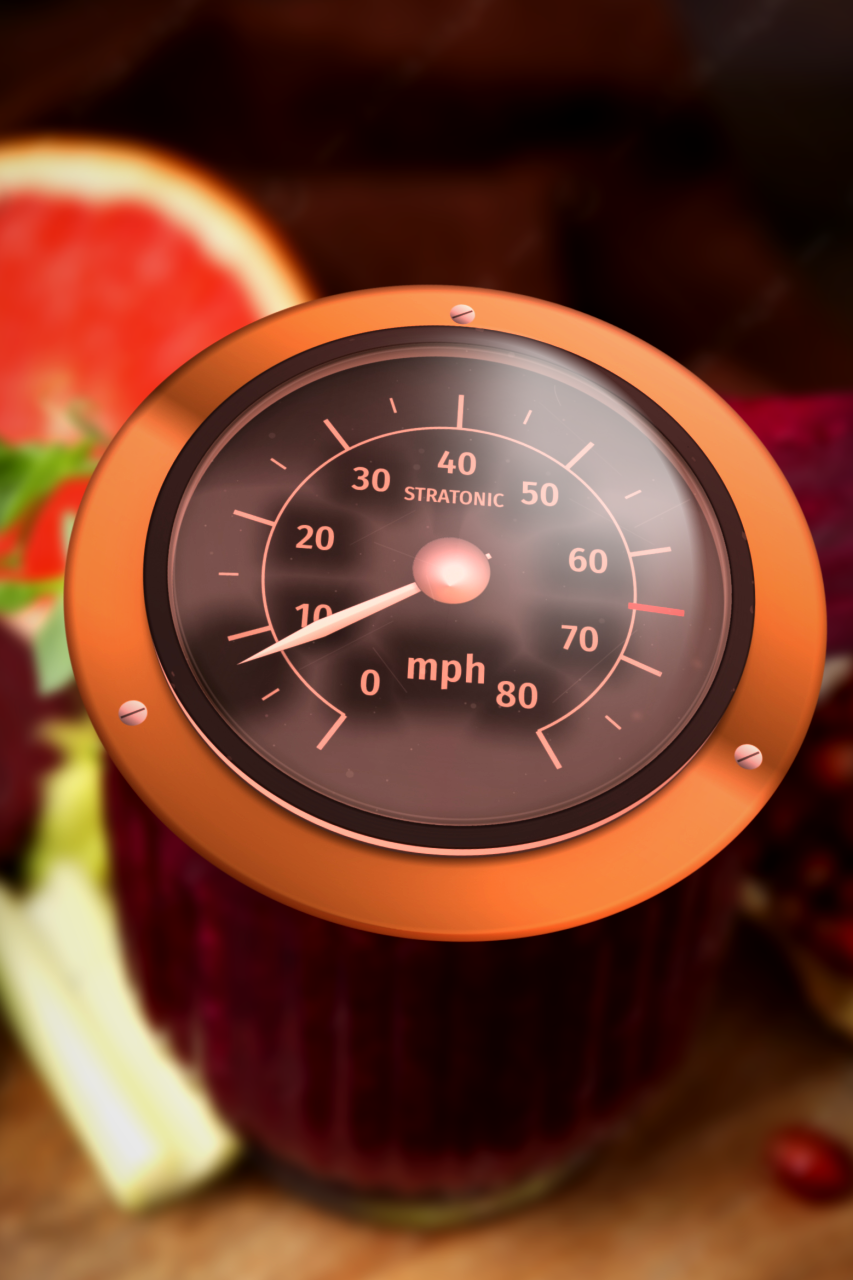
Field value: 7.5 mph
